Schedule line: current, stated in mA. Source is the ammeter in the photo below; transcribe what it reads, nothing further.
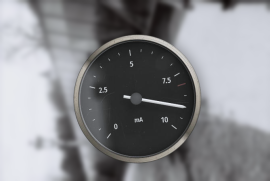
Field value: 9 mA
